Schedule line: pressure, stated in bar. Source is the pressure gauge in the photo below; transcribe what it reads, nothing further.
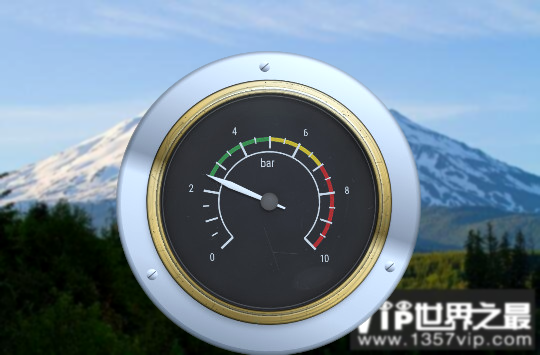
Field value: 2.5 bar
